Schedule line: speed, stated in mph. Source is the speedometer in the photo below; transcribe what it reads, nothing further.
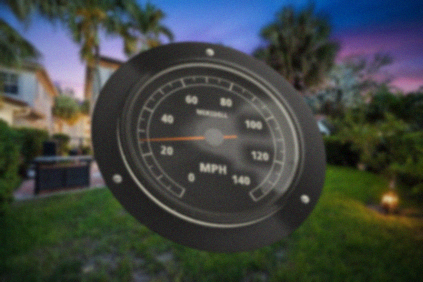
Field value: 25 mph
